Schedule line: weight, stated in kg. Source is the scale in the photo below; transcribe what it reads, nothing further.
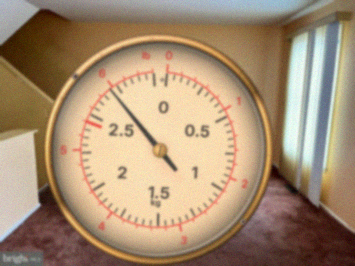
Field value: 2.7 kg
